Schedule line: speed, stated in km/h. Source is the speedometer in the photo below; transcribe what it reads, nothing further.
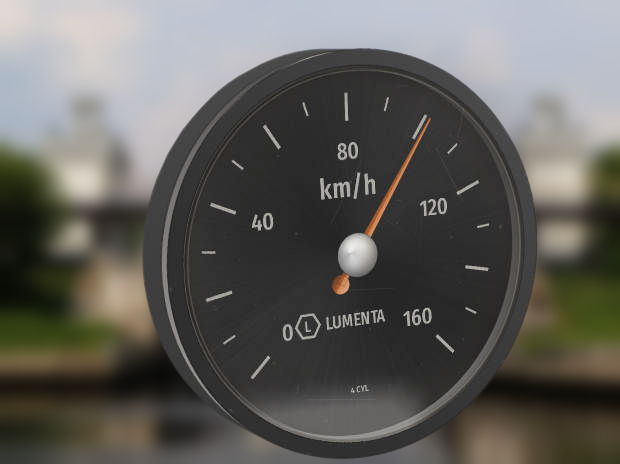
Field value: 100 km/h
